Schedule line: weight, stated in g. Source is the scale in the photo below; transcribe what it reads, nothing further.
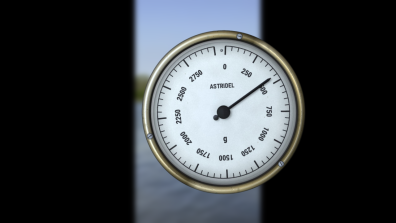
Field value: 450 g
